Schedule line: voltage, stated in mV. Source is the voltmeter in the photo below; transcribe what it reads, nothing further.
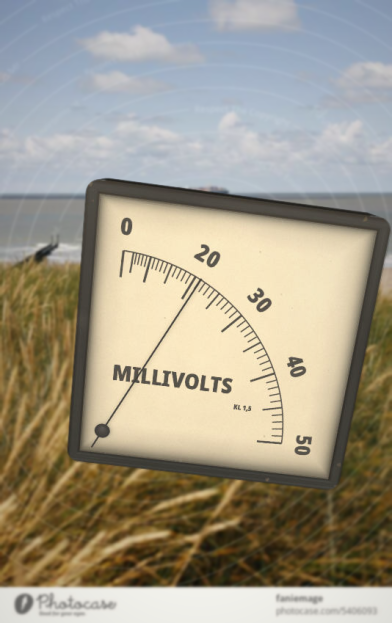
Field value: 21 mV
